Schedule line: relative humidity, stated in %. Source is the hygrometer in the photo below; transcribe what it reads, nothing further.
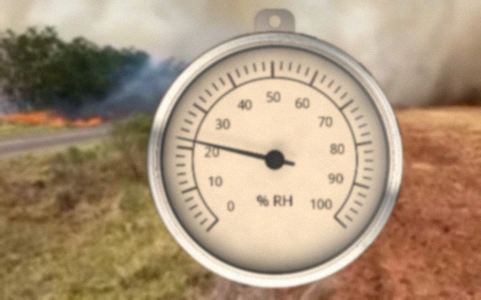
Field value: 22 %
